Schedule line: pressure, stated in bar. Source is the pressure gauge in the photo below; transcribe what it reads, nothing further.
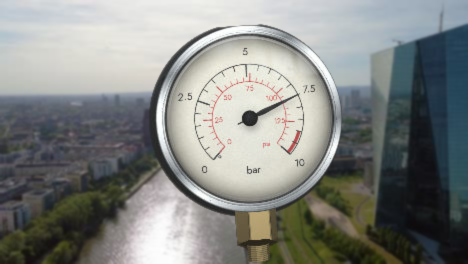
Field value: 7.5 bar
